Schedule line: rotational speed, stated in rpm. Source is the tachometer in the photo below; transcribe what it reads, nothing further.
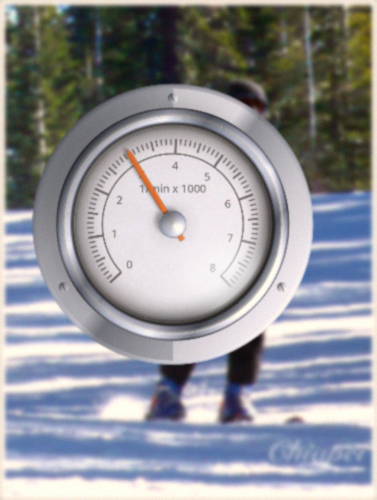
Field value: 3000 rpm
